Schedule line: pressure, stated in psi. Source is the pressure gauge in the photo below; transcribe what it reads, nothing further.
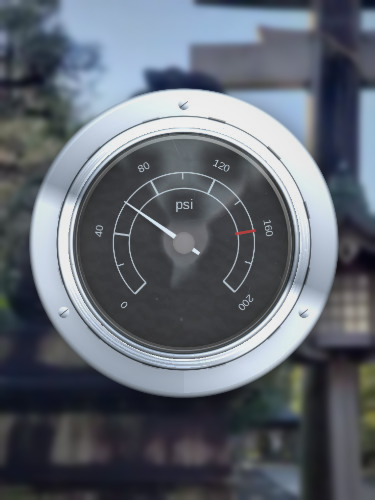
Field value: 60 psi
